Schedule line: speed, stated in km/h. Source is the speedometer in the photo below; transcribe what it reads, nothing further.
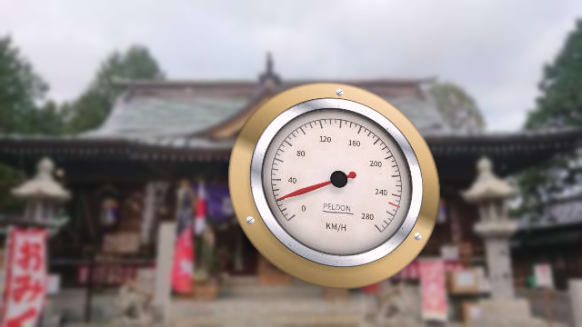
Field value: 20 km/h
